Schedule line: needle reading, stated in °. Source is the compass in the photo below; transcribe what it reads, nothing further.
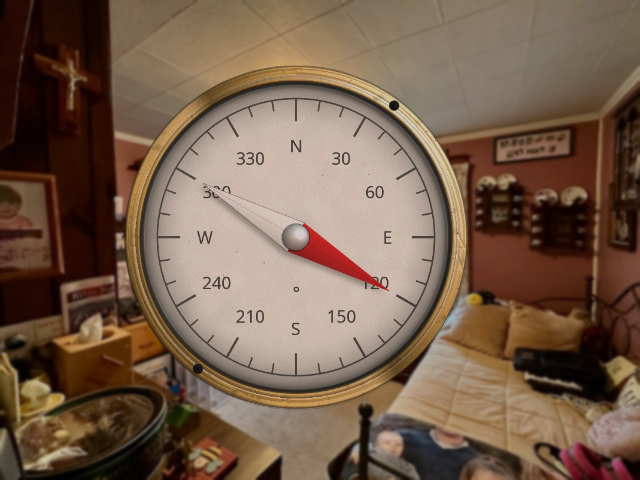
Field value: 120 °
